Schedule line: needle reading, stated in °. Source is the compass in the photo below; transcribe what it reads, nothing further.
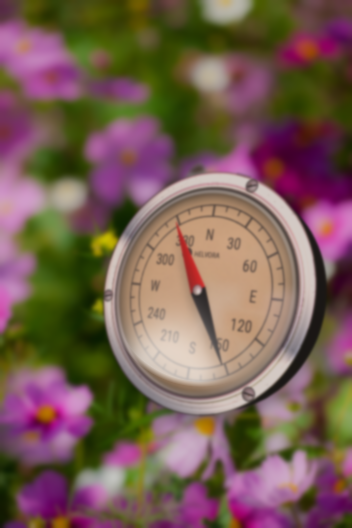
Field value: 330 °
